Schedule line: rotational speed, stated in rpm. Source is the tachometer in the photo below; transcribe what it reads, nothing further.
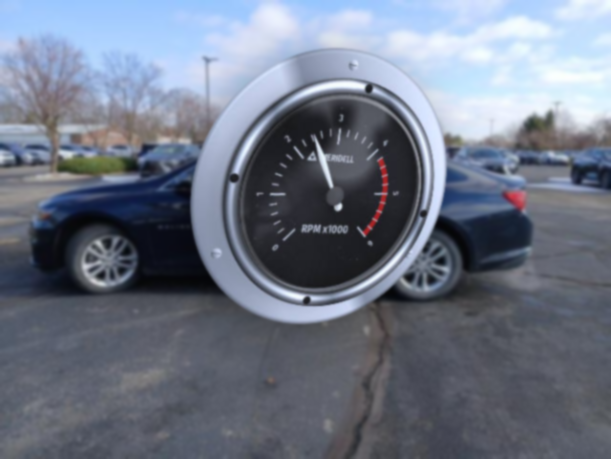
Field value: 2400 rpm
